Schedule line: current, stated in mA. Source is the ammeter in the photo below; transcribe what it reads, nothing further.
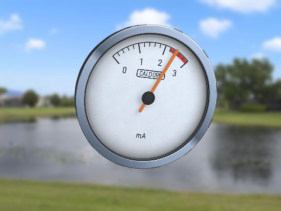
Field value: 2.4 mA
